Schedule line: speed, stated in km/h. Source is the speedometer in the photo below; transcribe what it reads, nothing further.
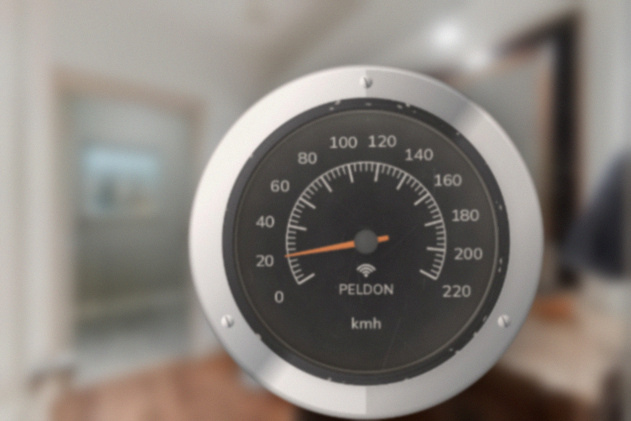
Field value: 20 km/h
